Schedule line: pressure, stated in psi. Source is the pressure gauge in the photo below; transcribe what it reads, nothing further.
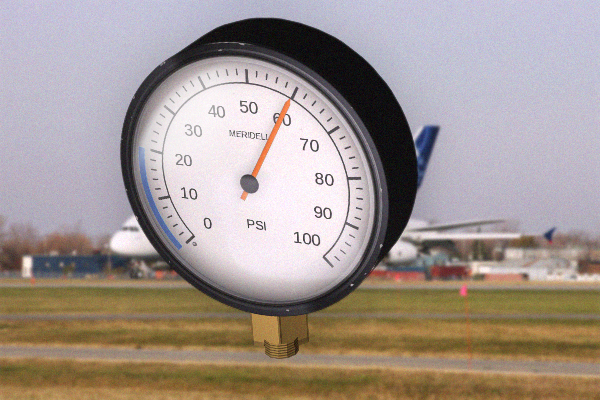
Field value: 60 psi
